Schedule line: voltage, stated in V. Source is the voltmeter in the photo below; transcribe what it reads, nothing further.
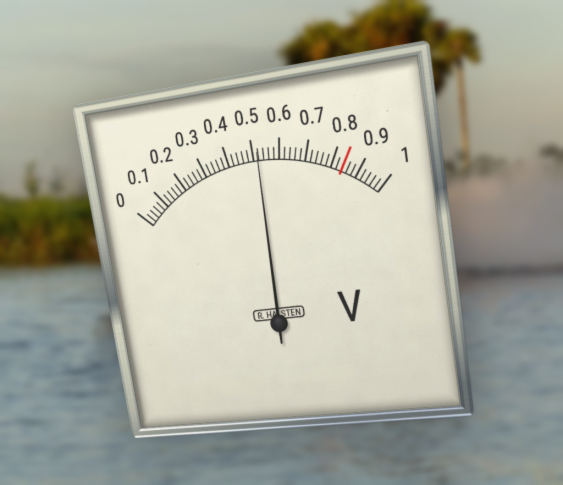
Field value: 0.52 V
